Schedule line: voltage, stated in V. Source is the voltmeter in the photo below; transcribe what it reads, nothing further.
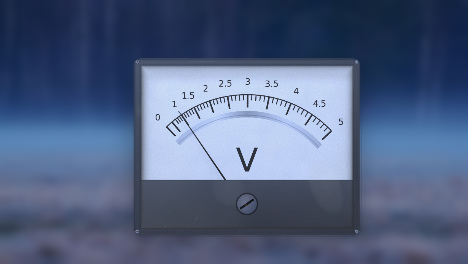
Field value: 1 V
